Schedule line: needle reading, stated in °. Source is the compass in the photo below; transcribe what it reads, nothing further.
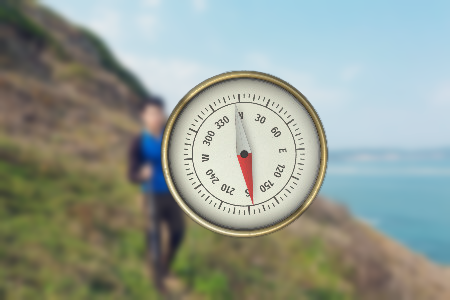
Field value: 175 °
